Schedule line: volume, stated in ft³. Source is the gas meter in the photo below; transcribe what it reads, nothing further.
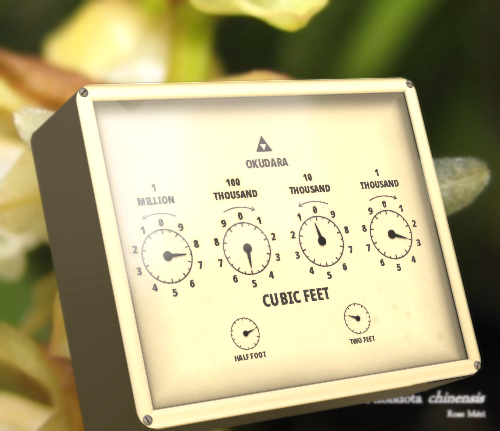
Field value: 750300 ft³
